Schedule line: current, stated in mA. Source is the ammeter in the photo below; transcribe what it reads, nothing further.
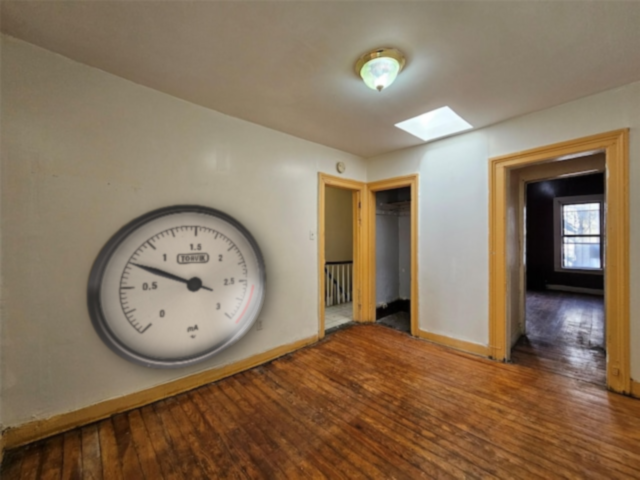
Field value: 0.75 mA
